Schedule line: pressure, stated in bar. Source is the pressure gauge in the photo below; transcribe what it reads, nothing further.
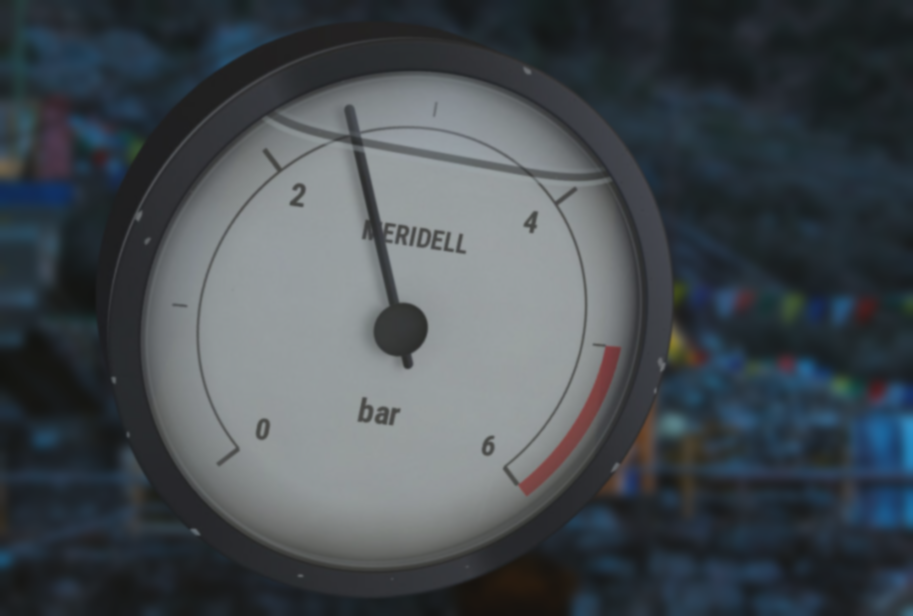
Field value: 2.5 bar
